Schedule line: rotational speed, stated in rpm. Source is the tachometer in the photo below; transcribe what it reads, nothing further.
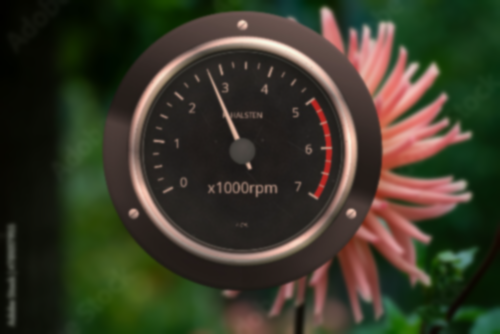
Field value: 2750 rpm
